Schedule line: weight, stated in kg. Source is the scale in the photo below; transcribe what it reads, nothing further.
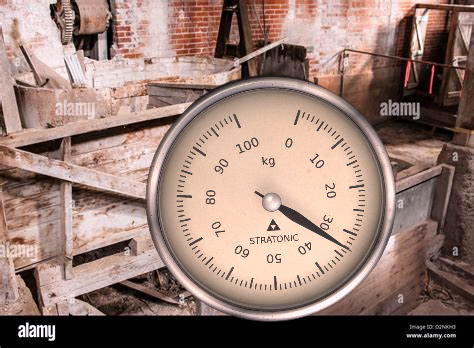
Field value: 33 kg
